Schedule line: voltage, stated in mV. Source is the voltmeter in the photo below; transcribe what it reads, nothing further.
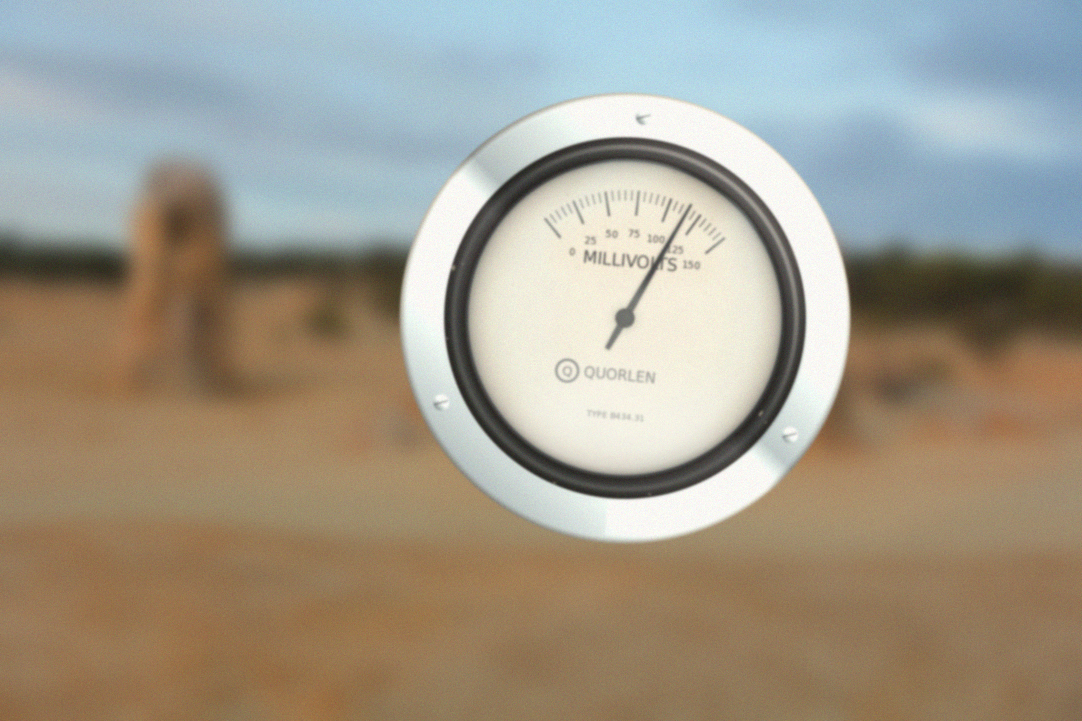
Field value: 115 mV
